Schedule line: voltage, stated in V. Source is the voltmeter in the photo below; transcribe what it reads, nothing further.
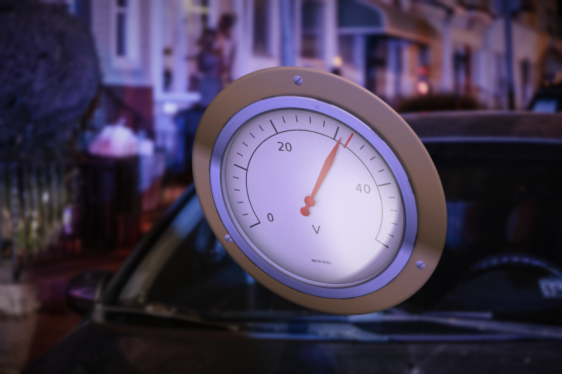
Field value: 31 V
